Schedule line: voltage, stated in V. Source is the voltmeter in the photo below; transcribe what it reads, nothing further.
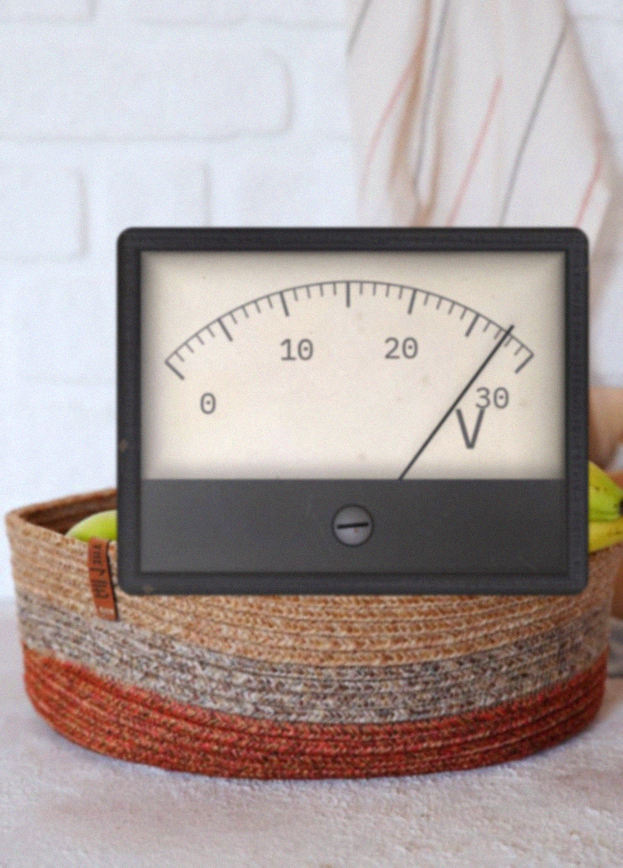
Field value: 27.5 V
